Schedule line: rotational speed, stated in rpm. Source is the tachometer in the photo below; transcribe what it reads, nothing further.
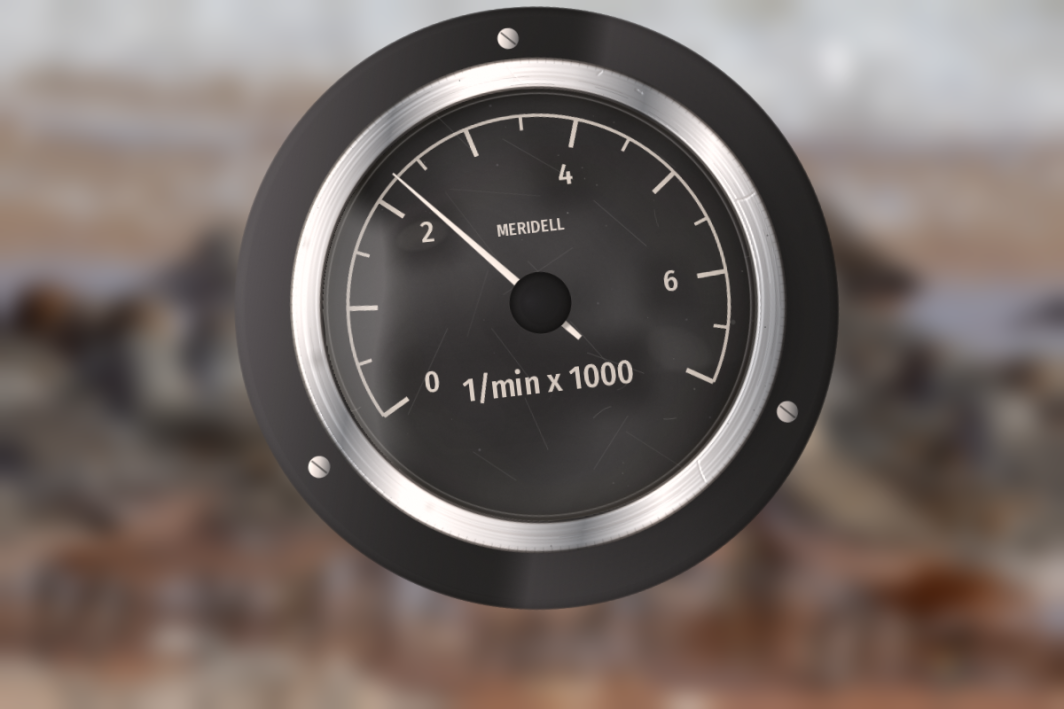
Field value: 2250 rpm
